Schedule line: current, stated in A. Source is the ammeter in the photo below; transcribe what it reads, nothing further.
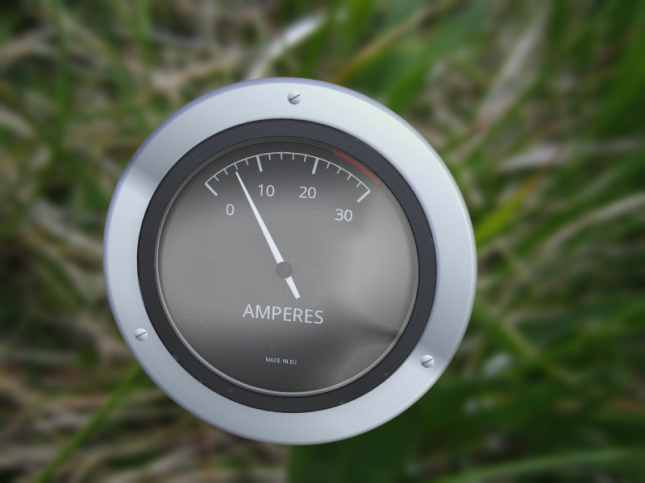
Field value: 6 A
